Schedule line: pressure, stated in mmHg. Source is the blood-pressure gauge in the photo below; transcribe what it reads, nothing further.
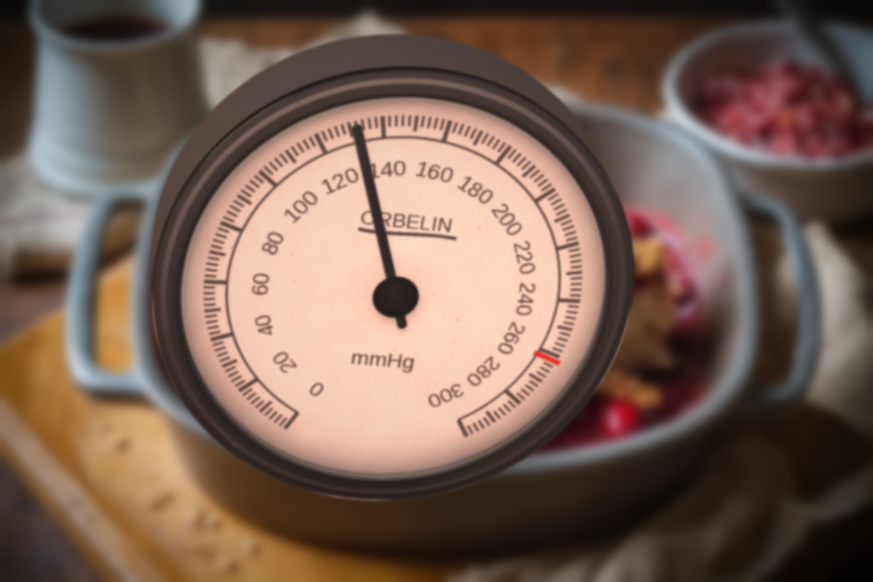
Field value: 132 mmHg
